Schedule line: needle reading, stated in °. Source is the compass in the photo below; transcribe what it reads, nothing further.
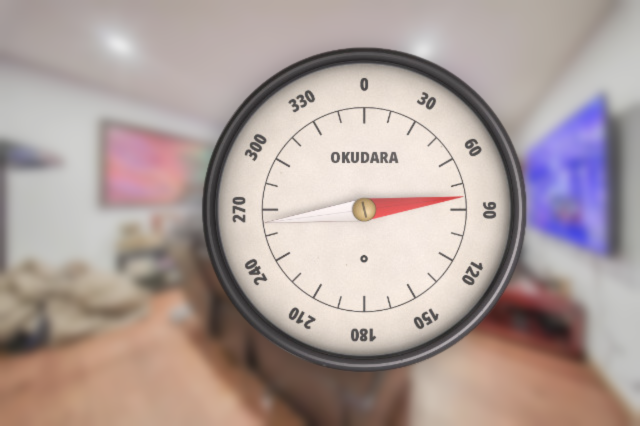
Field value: 82.5 °
